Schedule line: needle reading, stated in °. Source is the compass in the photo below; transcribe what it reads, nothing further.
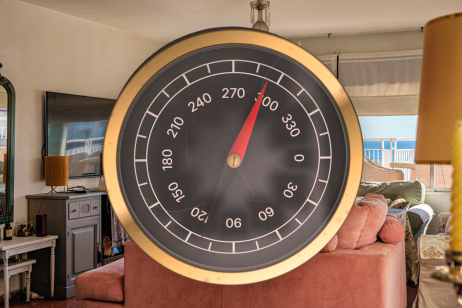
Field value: 292.5 °
